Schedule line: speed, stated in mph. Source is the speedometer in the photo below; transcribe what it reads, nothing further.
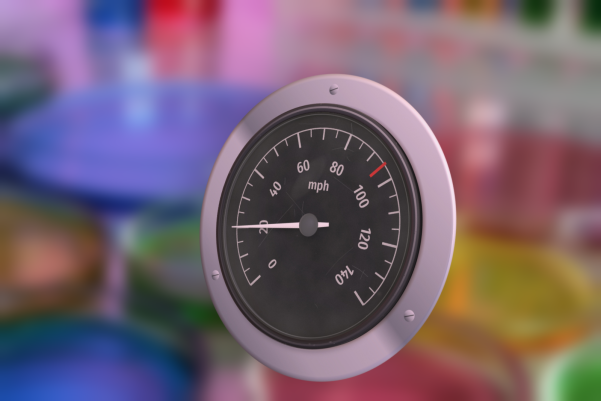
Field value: 20 mph
